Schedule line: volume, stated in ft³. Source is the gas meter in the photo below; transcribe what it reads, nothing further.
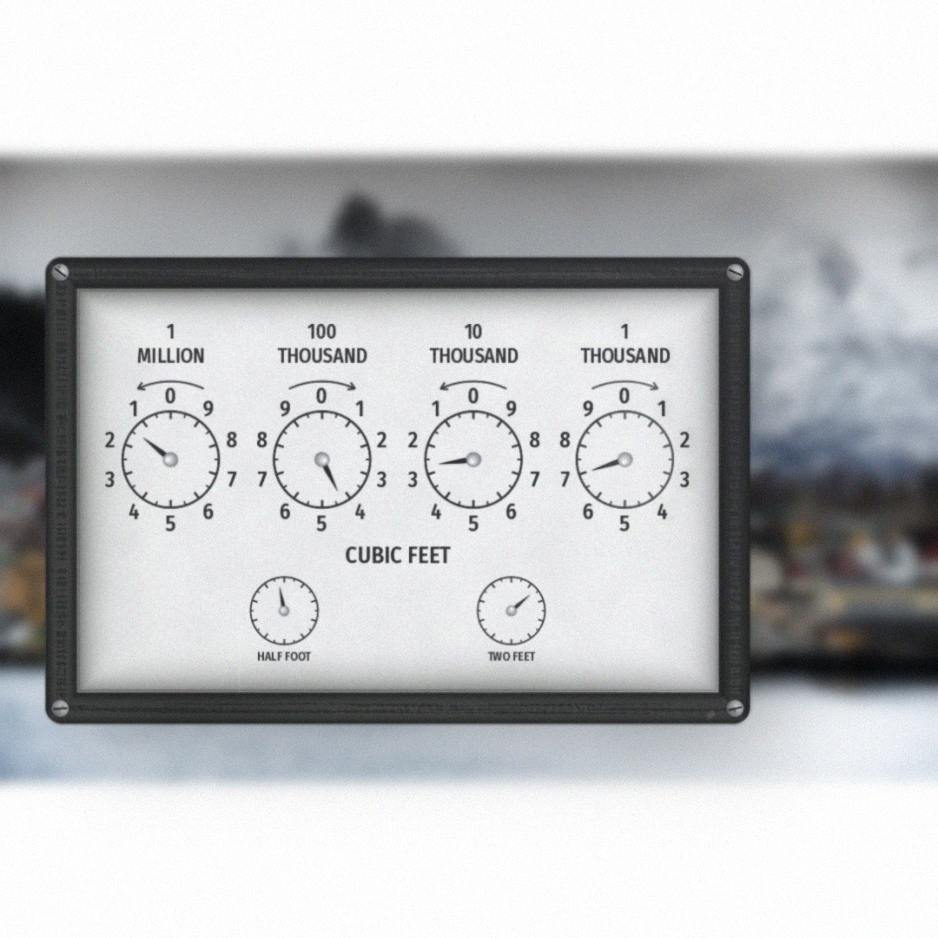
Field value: 142700 ft³
